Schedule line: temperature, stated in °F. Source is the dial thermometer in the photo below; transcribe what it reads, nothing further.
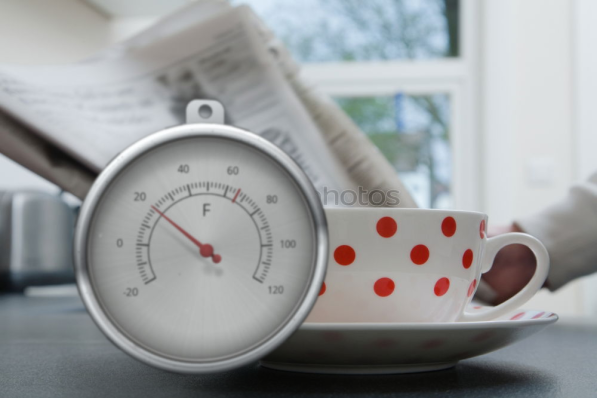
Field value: 20 °F
